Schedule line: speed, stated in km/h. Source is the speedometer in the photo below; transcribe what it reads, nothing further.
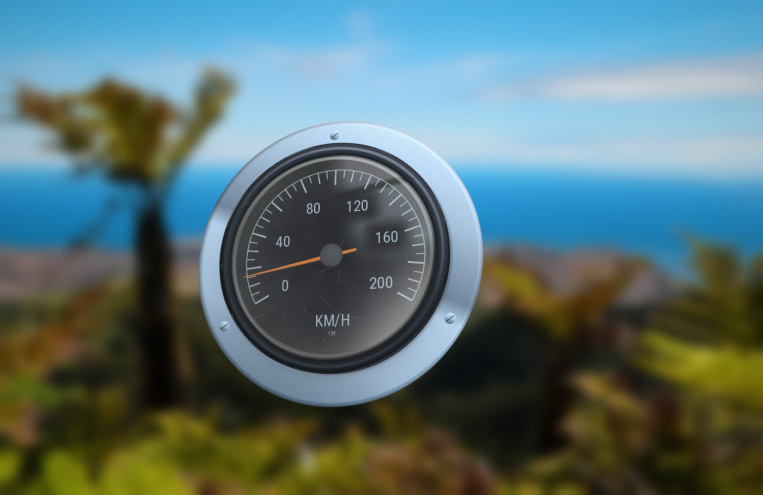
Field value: 15 km/h
